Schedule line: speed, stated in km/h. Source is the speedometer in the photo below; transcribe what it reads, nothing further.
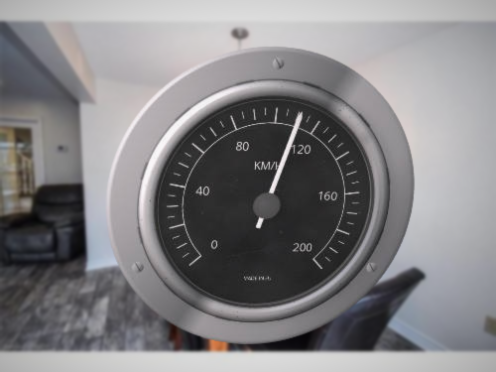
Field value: 110 km/h
